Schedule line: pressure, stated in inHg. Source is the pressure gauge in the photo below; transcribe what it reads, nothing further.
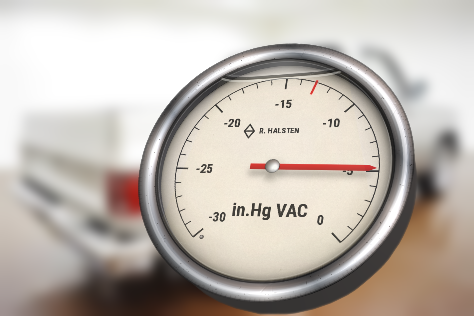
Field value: -5 inHg
